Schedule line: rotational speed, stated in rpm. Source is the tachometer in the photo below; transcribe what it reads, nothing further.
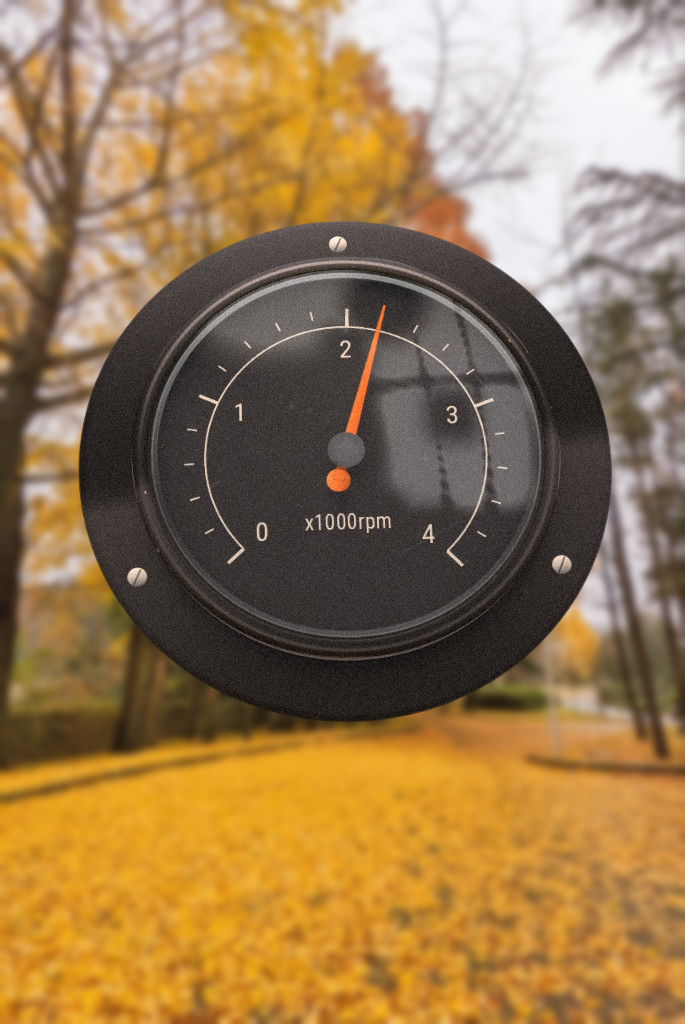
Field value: 2200 rpm
